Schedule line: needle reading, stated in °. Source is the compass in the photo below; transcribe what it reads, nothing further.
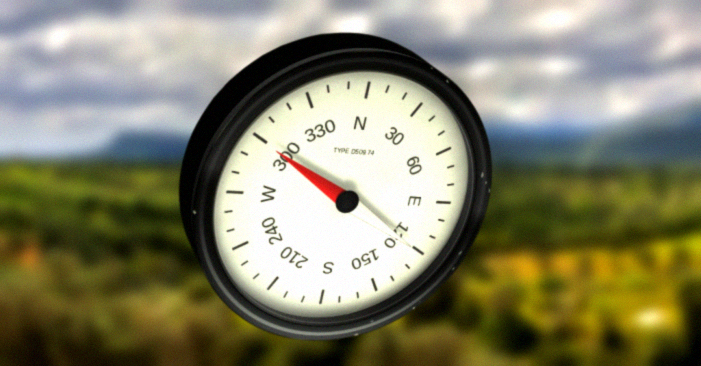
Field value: 300 °
